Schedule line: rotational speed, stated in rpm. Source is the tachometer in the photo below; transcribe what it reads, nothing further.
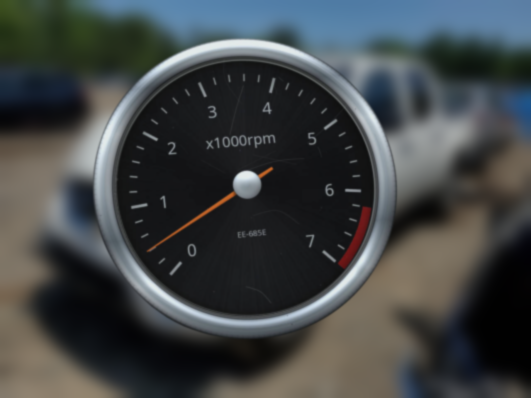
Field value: 400 rpm
